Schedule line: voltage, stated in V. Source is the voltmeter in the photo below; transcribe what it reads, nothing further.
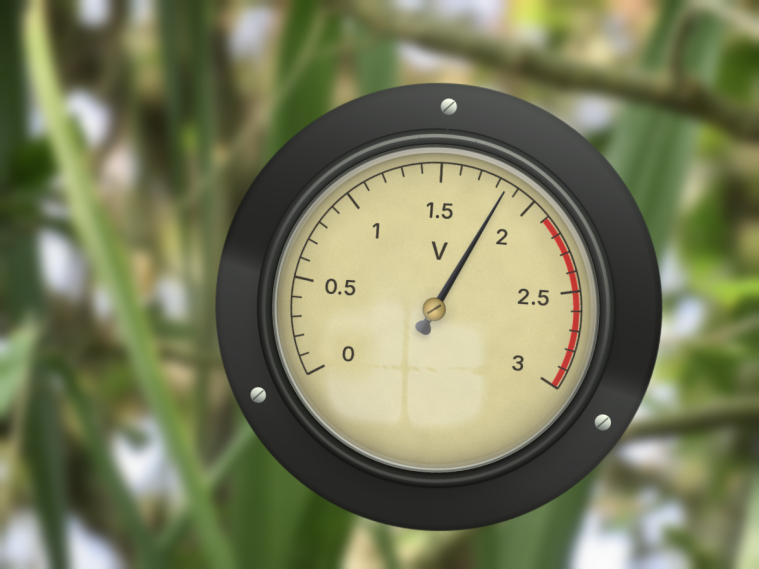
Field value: 1.85 V
